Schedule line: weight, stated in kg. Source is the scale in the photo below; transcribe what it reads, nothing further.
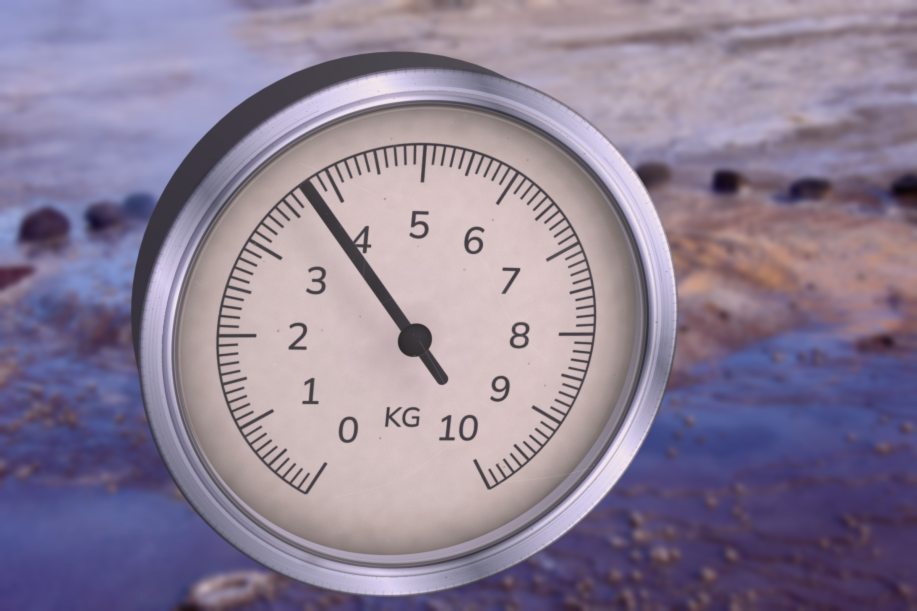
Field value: 3.75 kg
